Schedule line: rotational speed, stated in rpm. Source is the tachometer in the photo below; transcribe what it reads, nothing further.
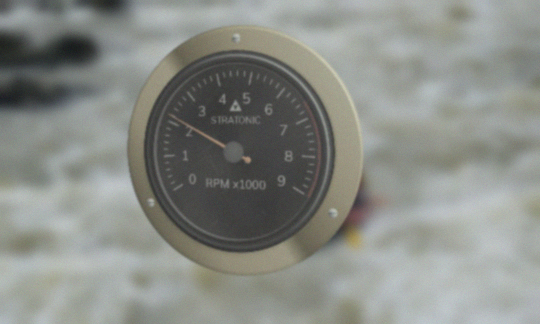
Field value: 2200 rpm
